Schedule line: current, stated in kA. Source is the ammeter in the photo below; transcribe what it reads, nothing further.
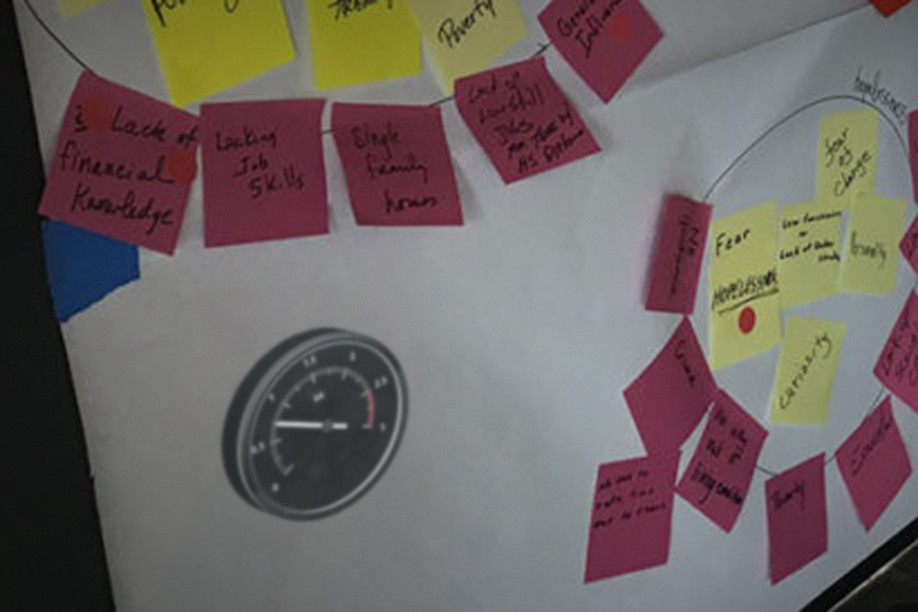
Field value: 0.75 kA
